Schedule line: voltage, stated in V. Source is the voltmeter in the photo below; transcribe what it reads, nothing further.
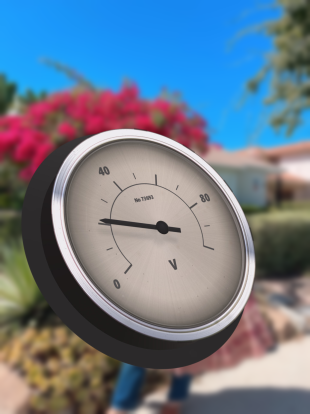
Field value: 20 V
